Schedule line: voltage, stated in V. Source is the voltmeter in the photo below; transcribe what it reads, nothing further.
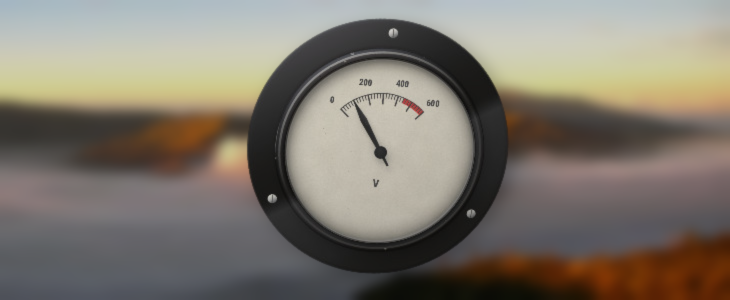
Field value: 100 V
